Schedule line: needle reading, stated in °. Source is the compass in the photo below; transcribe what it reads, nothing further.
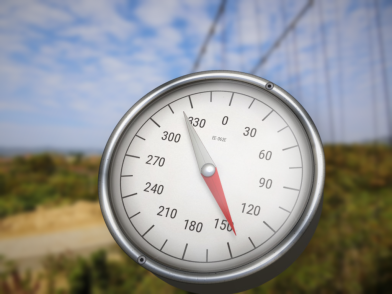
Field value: 142.5 °
